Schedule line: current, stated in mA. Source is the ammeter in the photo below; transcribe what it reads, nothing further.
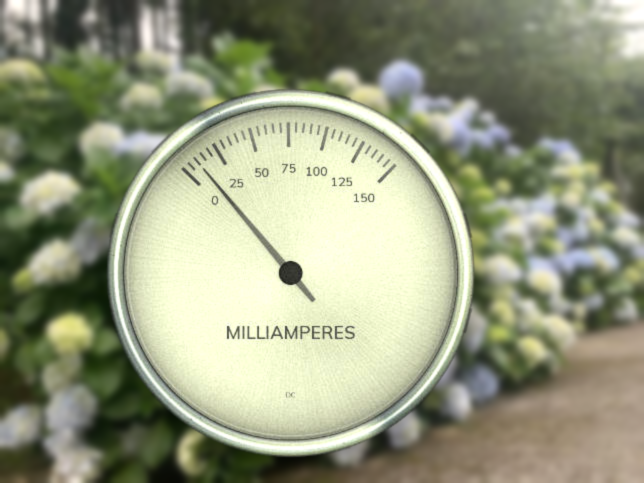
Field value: 10 mA
